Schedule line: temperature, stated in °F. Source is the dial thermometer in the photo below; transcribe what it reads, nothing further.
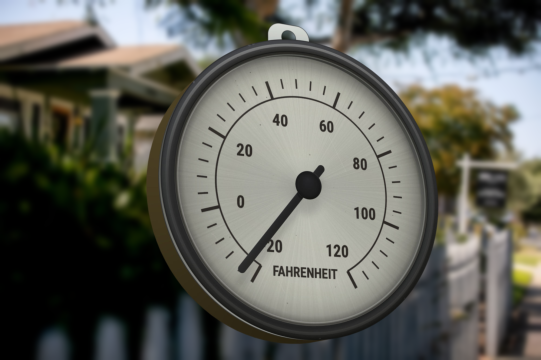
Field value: -16 °F
